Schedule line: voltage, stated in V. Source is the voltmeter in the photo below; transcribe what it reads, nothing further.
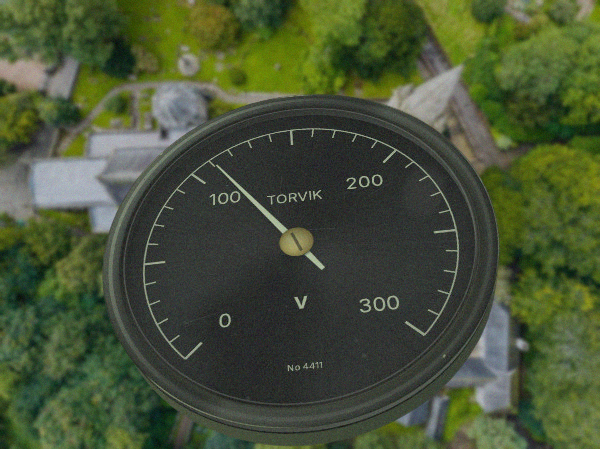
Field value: 110 V
